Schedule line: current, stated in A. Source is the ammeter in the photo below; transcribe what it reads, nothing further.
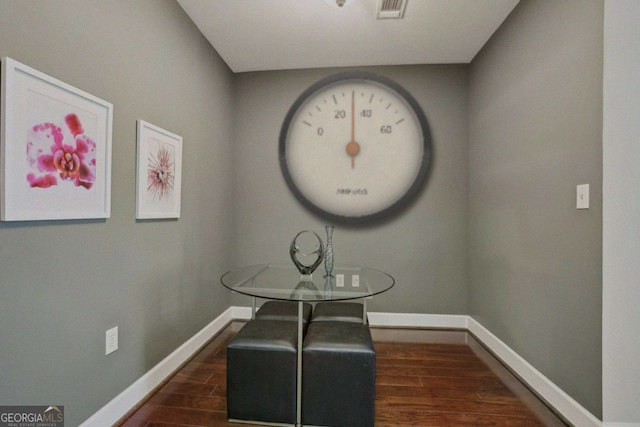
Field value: 30 A
